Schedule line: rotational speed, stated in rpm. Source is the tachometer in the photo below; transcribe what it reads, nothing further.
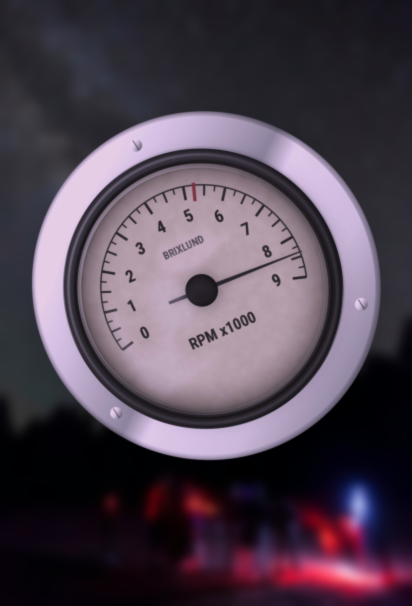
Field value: 8375 rpm
